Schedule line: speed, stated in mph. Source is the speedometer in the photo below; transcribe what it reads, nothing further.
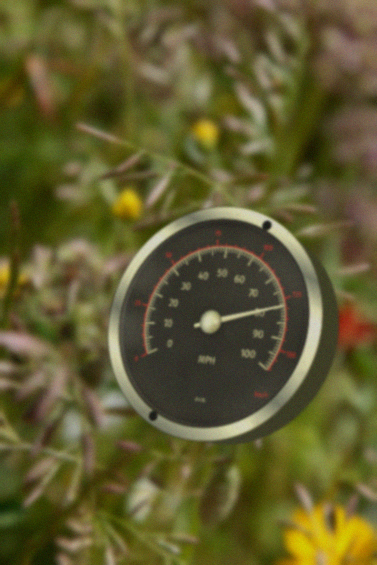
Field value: 80 mph
